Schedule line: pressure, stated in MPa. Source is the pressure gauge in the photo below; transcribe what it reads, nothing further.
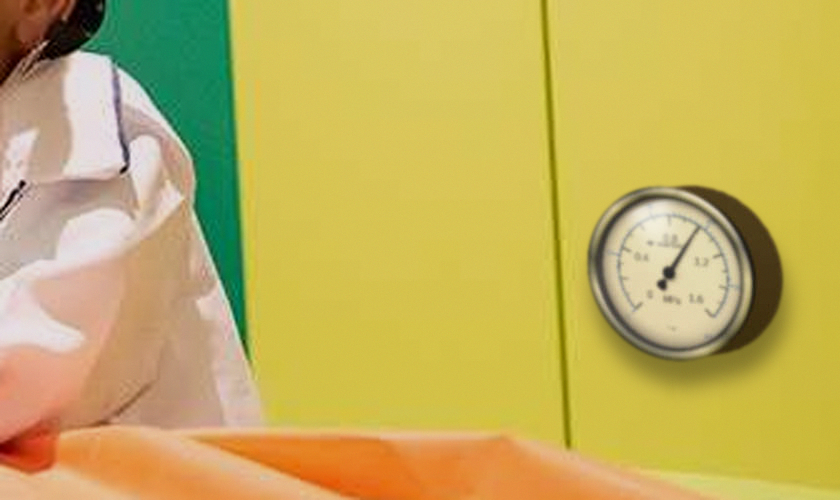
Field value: 1 MPa
